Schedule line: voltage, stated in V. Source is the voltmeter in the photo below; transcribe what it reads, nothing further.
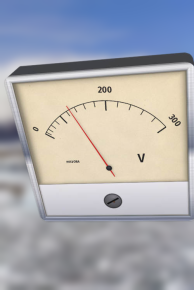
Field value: 130 V
